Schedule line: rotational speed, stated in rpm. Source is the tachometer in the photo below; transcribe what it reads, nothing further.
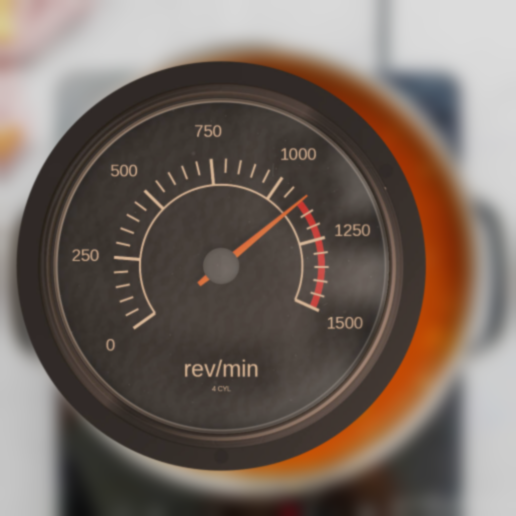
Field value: 1100 rpm
